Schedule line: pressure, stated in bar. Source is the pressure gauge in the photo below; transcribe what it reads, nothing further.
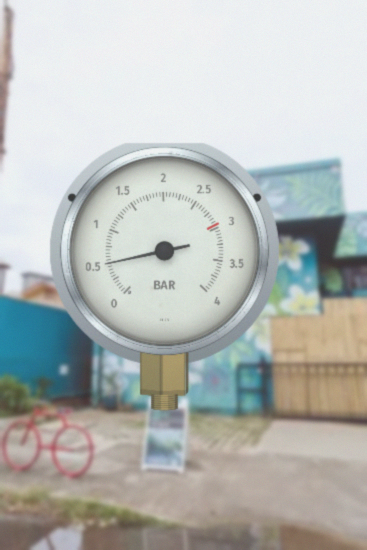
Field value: 0.5 bar
